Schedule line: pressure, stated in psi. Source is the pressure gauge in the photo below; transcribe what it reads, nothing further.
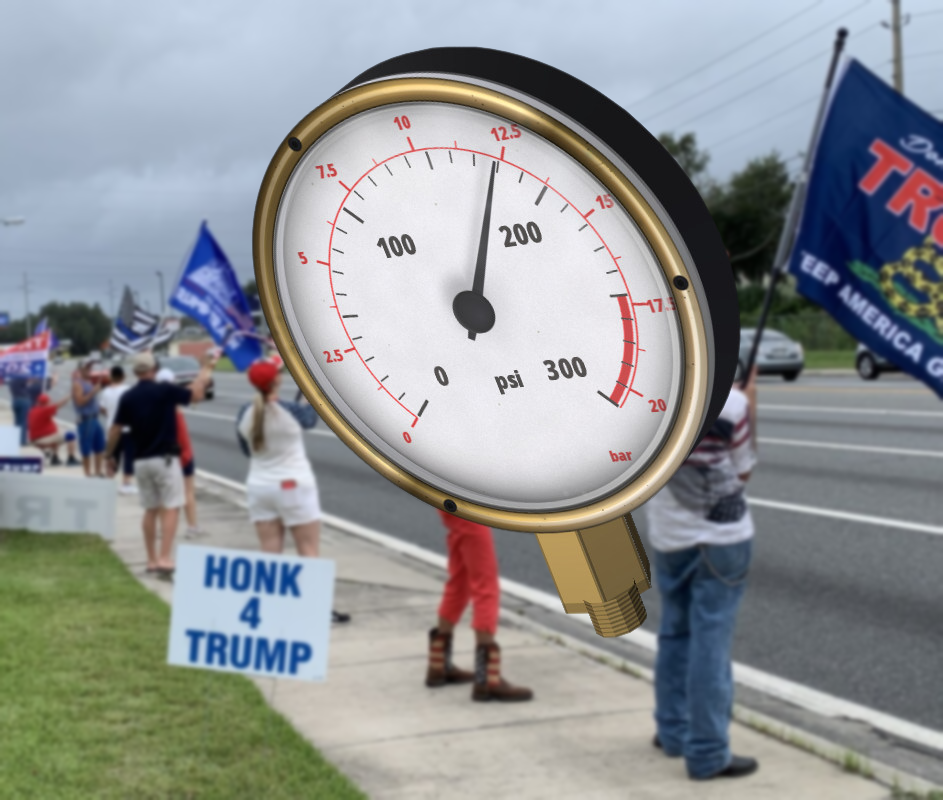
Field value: 180 psi
